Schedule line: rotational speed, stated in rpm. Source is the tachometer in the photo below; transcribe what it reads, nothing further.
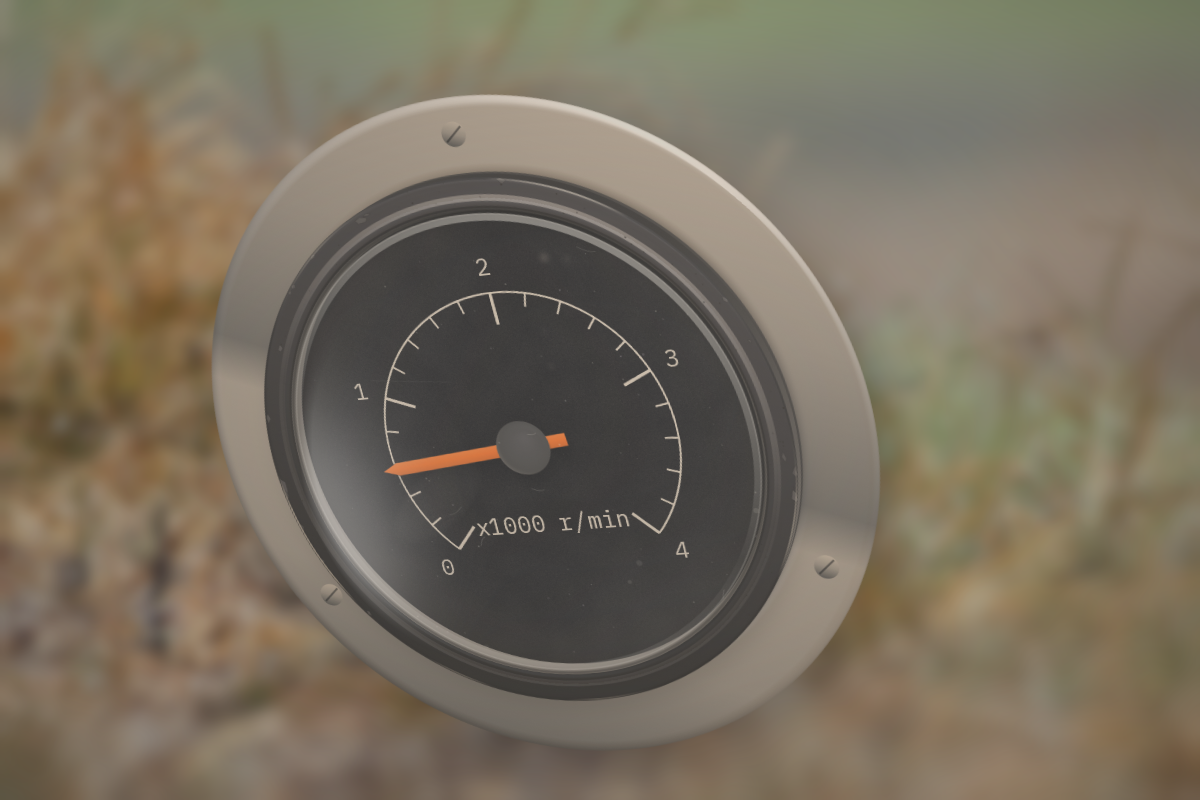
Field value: 600 rpm
